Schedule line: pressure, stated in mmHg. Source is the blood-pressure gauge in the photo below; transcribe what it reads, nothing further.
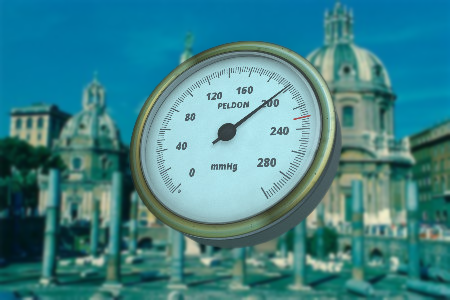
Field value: 200 mmHg
